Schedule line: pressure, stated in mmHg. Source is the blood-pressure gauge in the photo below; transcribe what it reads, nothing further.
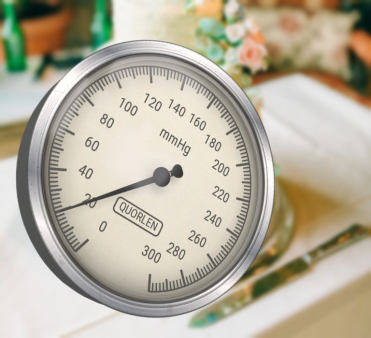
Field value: 20 mmHg
